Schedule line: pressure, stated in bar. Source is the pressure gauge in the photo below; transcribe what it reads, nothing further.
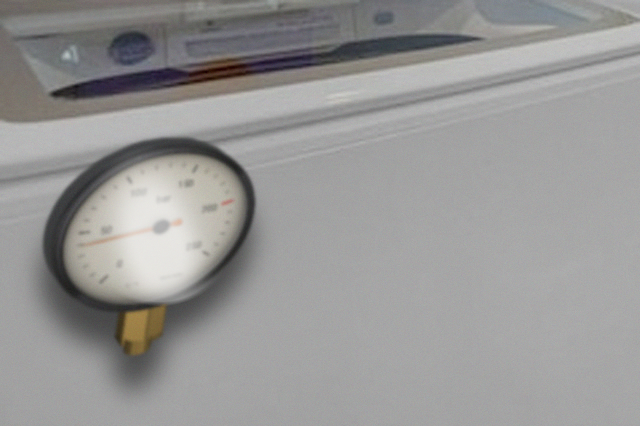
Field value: 40 bar
